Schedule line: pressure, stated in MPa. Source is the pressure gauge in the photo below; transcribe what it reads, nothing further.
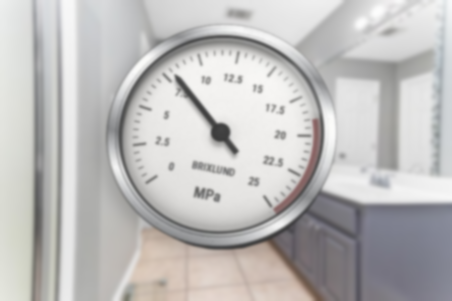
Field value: 8 MPa
